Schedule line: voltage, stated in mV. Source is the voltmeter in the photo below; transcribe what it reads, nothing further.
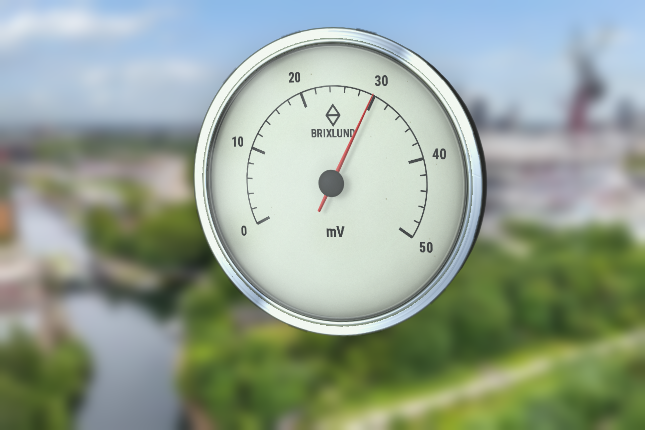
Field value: 30 mV
